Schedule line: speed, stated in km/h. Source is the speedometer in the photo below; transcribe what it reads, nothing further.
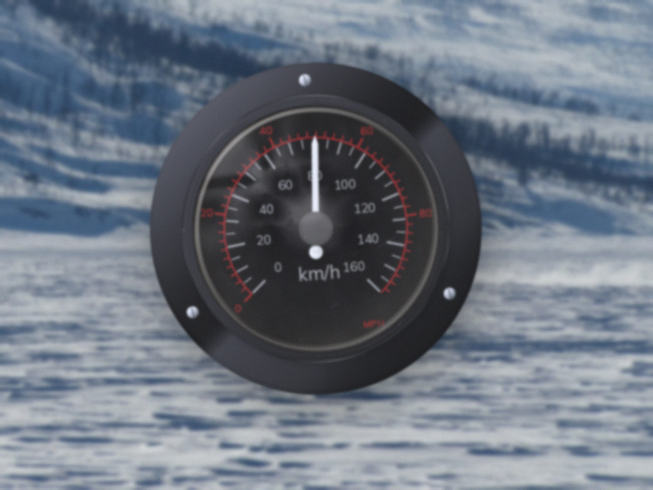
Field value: 80 km/h
